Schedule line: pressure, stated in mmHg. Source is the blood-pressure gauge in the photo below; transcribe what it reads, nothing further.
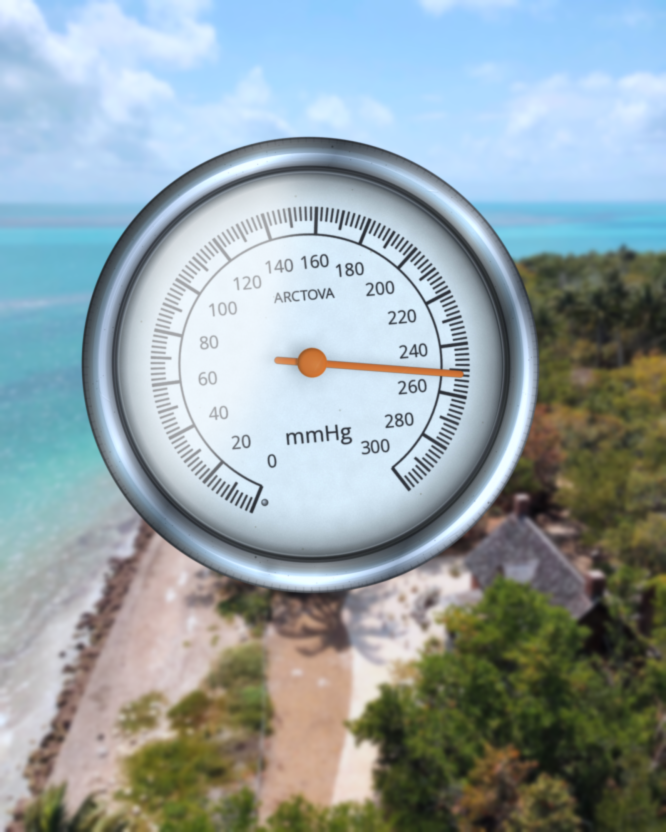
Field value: 252 mmHg
